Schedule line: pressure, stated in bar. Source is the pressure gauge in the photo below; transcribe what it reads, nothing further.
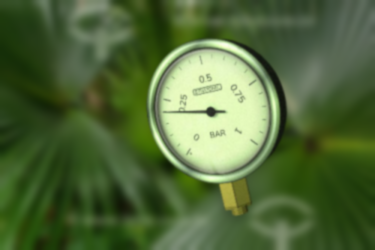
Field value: 0.2 bar
